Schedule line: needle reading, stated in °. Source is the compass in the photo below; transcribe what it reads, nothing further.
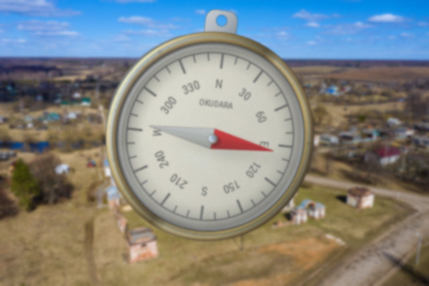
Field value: 95 °
